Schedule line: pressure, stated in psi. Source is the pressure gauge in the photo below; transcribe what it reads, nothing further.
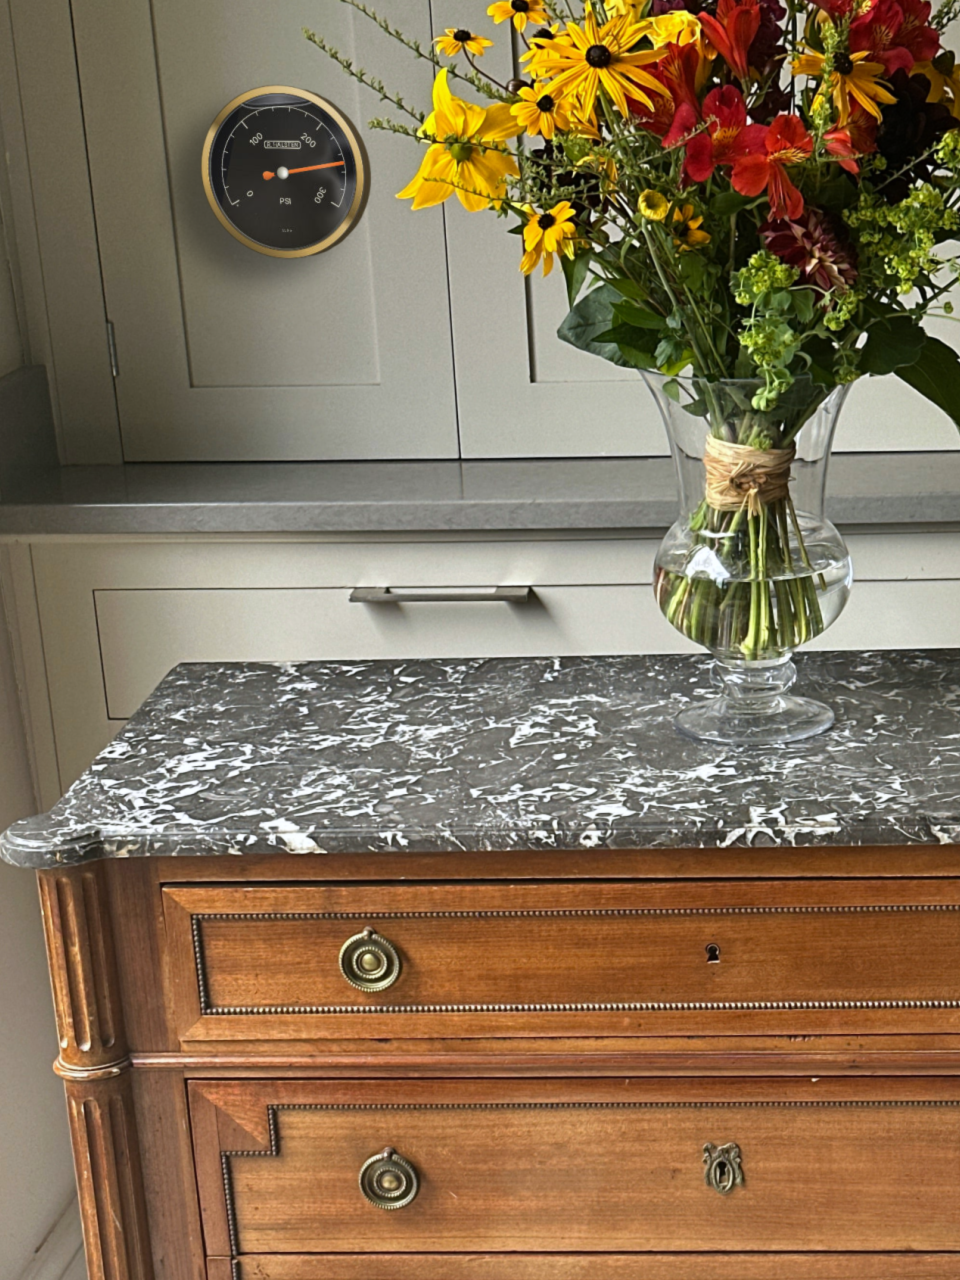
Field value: 250 psi
